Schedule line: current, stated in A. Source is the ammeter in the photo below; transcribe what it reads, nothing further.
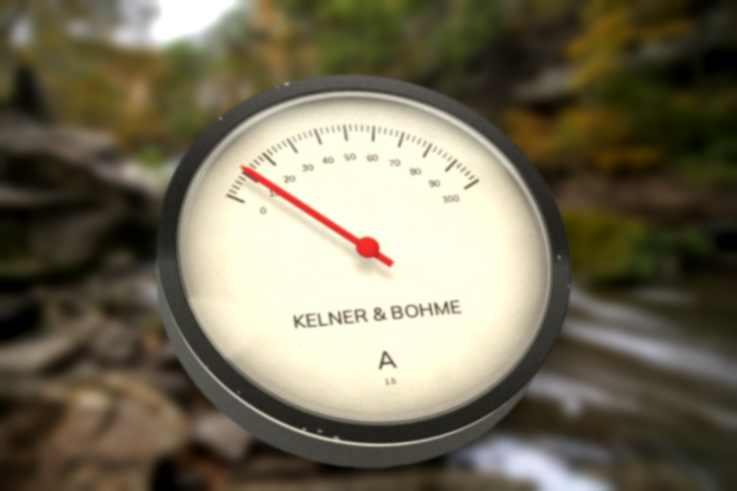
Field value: 10 A
